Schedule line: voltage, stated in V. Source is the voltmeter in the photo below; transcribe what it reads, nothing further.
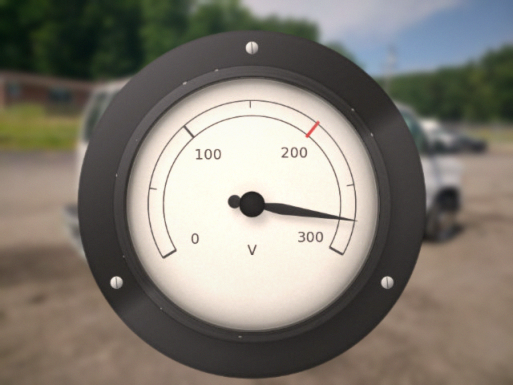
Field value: 275 V
